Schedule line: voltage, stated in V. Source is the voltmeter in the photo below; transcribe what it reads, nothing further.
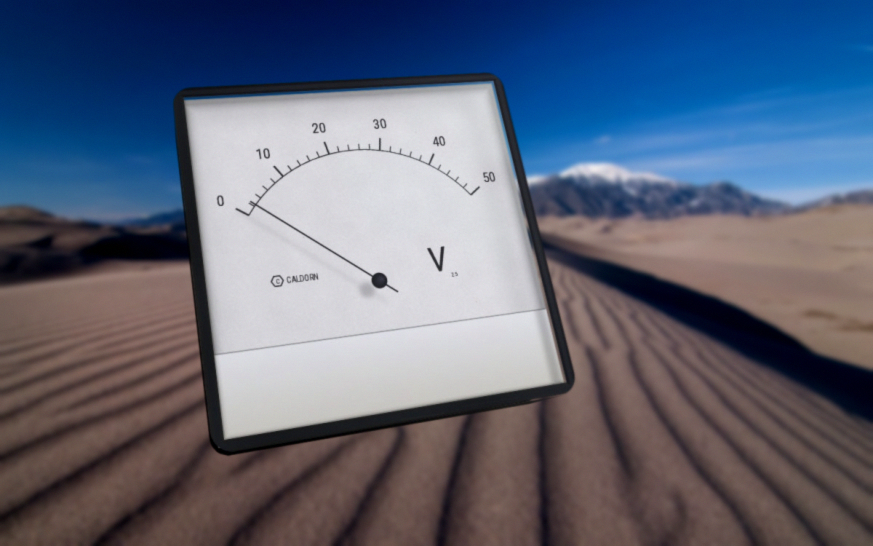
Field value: 2 V
